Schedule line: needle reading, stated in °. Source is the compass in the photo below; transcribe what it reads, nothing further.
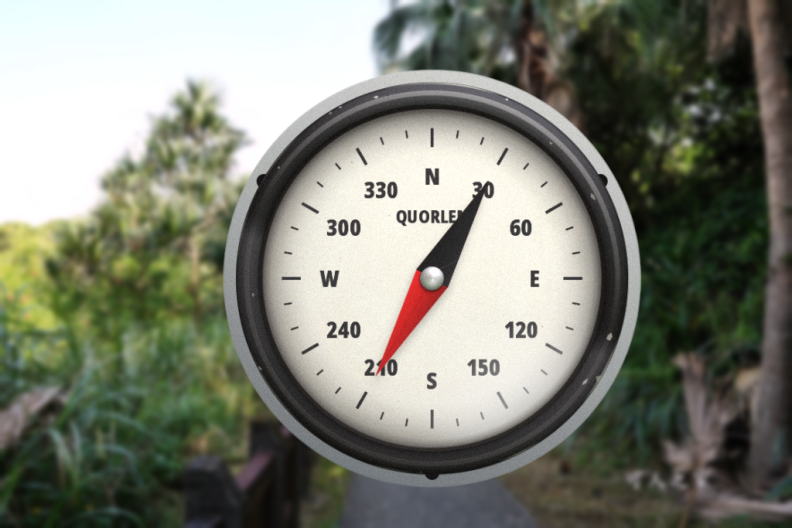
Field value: 210 °
